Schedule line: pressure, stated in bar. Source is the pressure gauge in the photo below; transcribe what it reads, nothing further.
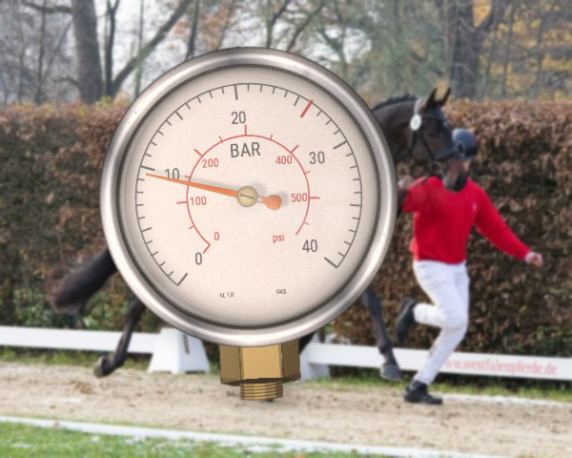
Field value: 9.5 bar
